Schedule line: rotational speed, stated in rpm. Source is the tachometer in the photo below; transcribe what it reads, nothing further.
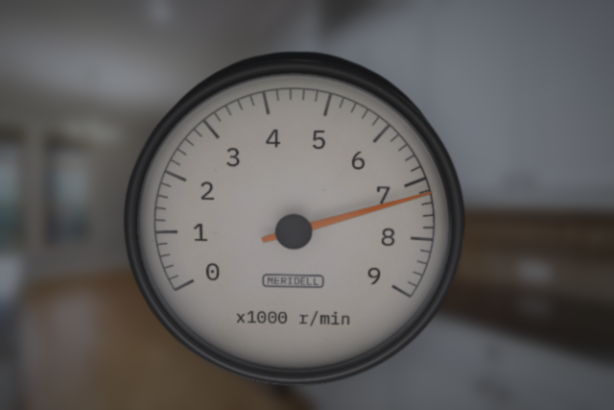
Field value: 7200 rpm
